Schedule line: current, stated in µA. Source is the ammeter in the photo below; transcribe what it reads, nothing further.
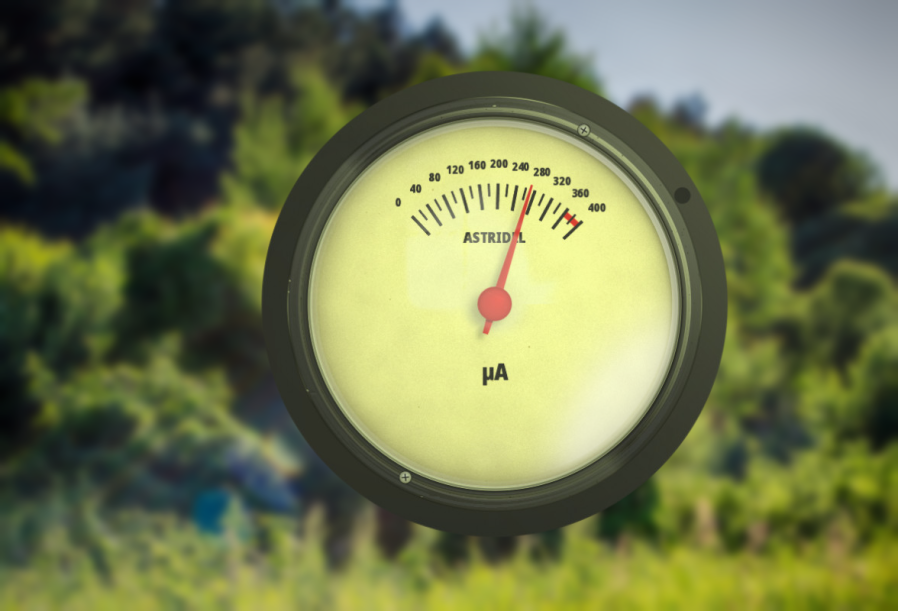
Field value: 270 µA
